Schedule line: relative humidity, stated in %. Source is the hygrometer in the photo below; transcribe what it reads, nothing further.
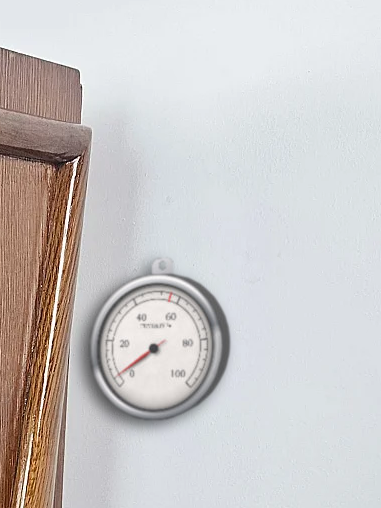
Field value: 4 %
